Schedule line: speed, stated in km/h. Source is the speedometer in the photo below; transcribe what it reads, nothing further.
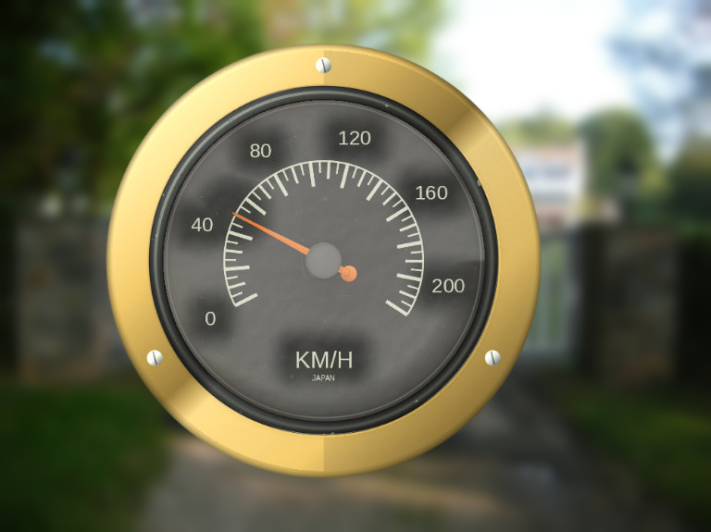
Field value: 50 km/h
